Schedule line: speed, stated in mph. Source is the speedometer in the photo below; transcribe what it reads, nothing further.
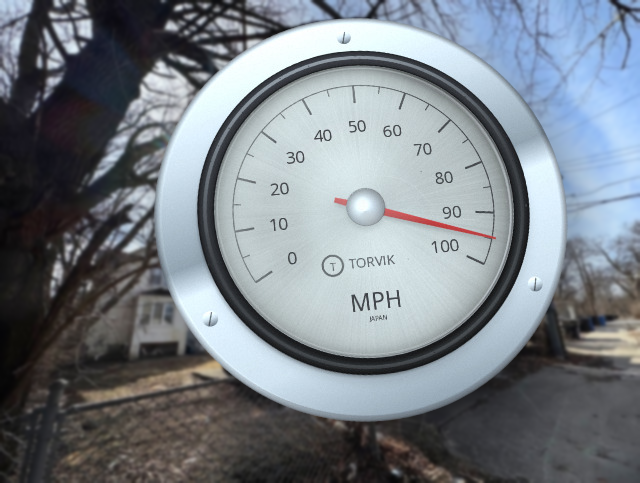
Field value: 95 mph
